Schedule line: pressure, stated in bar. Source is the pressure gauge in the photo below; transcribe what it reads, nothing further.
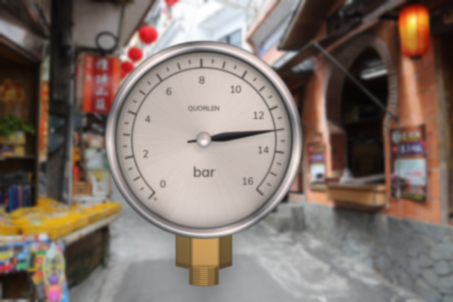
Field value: 13 bar
